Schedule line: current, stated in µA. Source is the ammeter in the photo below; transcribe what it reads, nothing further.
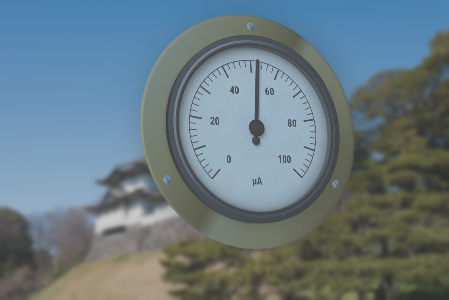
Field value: 52 µA
